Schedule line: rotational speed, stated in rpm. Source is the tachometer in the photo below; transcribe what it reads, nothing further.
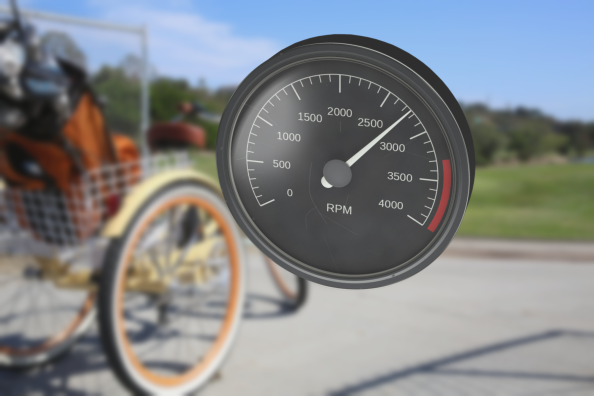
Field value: 2750 rpm
